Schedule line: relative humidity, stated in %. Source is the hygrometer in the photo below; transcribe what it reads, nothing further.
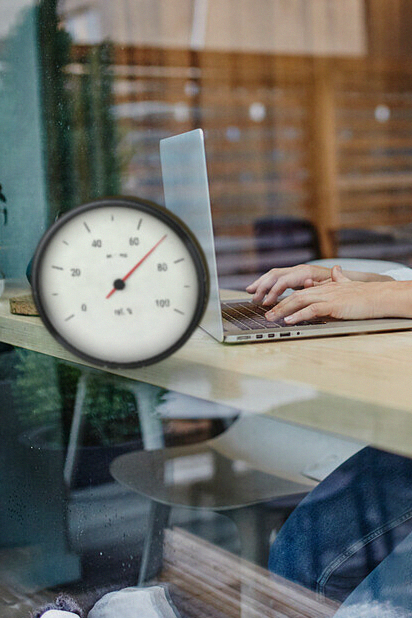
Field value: 70 %
